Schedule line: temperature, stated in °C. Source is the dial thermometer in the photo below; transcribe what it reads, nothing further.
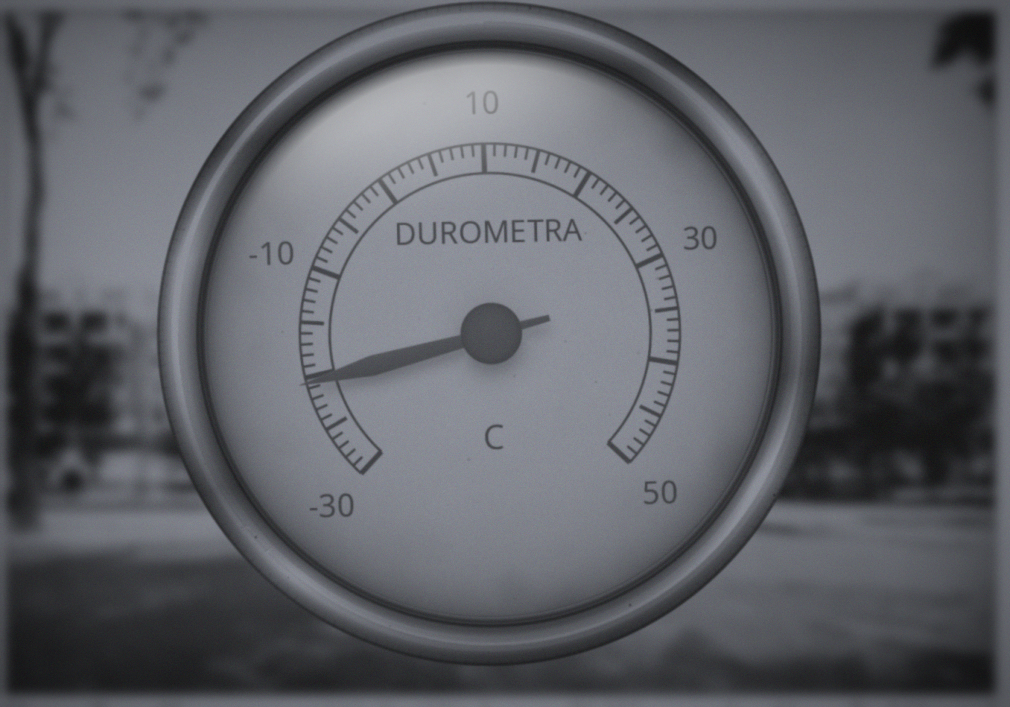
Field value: -20.5 °C
